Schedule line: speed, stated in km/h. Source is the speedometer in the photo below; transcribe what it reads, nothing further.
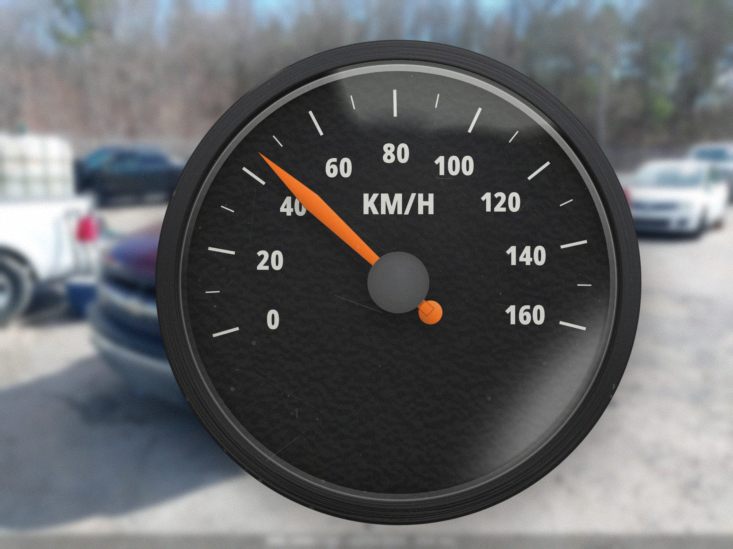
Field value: 45 km/h
